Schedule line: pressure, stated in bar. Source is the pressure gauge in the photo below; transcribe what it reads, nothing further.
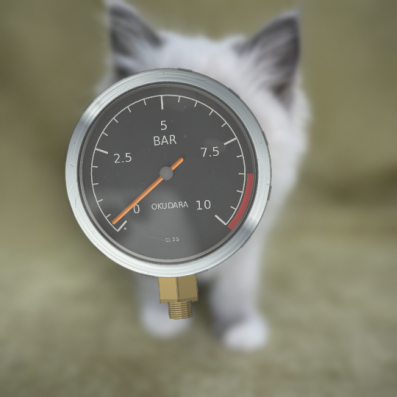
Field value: 0.25 bar
